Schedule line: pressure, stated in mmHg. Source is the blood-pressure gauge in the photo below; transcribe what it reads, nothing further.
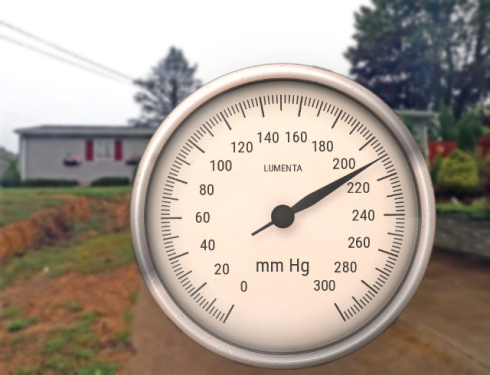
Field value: 210 mmHg
